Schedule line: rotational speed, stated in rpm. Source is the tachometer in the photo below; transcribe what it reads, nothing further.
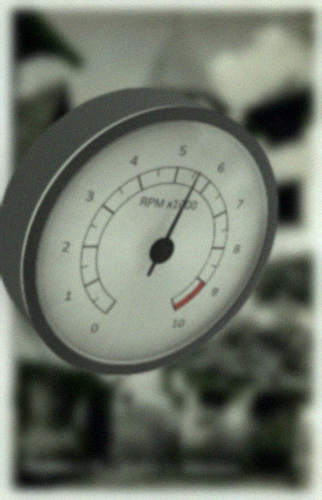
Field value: 5500 rpm
